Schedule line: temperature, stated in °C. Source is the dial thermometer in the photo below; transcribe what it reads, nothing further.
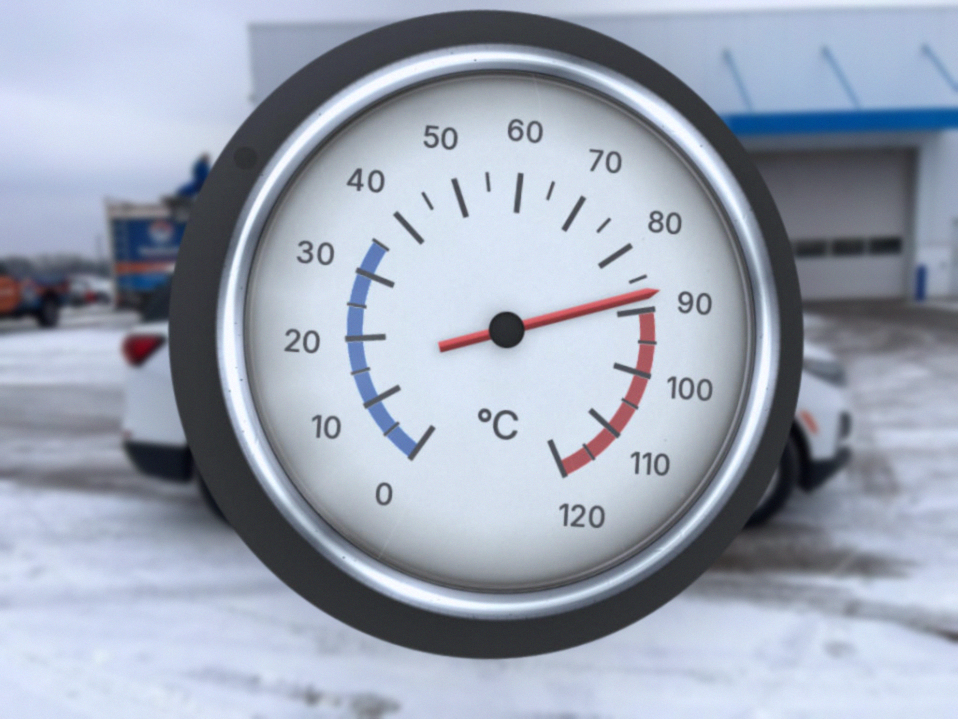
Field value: 87.5 °C
